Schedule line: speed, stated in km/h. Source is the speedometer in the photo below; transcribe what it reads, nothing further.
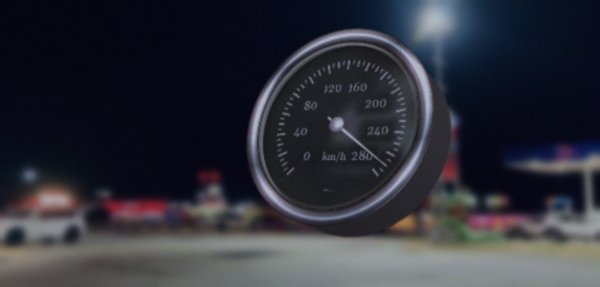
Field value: 270 km/h
